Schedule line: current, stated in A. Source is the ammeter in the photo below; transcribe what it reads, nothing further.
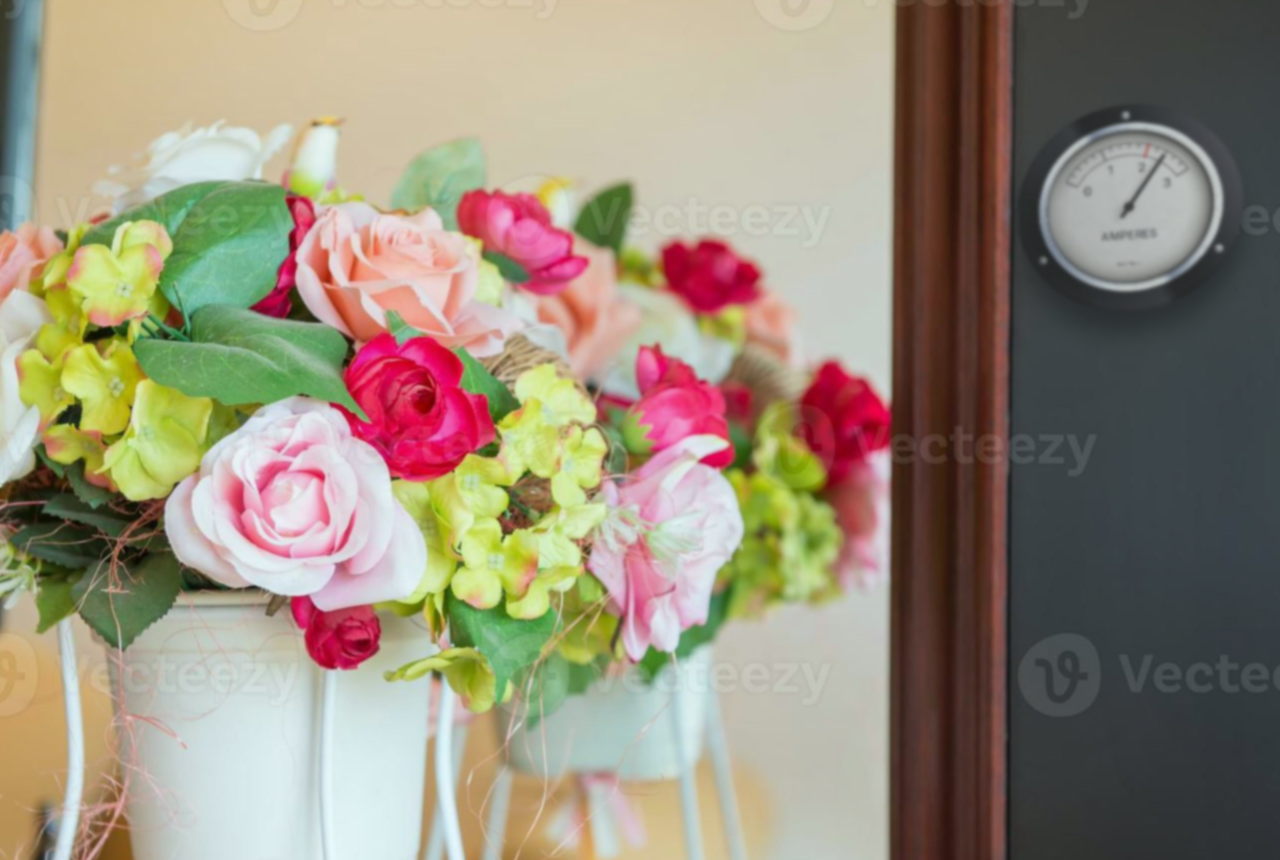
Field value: 2.4 A
